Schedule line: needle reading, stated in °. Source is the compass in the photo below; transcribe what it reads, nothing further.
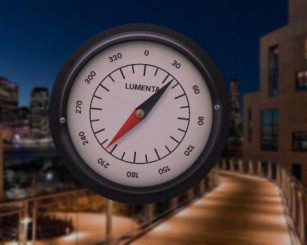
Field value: 217.5 °
